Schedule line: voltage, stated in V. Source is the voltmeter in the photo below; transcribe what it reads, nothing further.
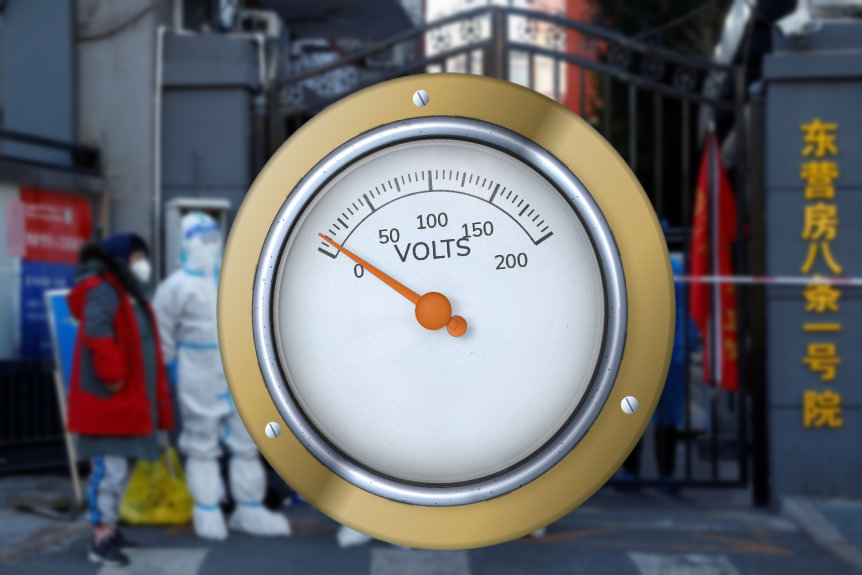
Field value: 10 V
